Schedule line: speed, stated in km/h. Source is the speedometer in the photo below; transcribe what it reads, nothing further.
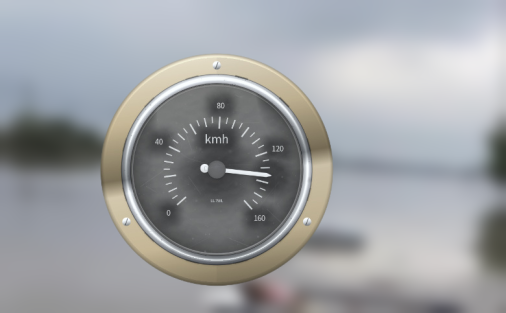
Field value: 135 km/h
